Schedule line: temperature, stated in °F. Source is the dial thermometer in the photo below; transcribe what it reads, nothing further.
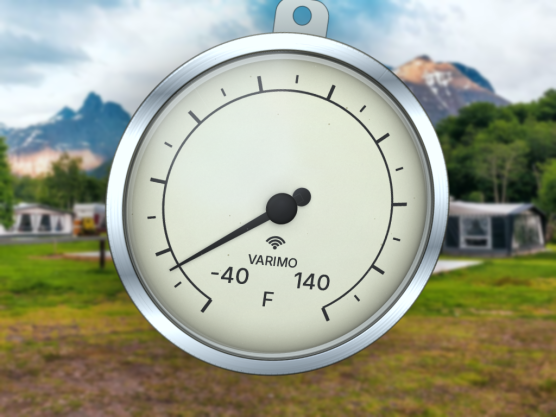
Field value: -25 °F
